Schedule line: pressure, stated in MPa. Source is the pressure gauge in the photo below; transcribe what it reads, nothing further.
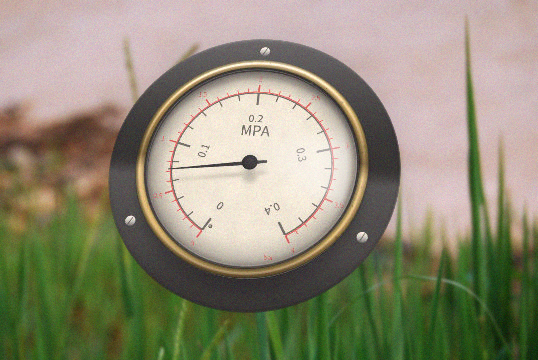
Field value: 0.07 MPa
